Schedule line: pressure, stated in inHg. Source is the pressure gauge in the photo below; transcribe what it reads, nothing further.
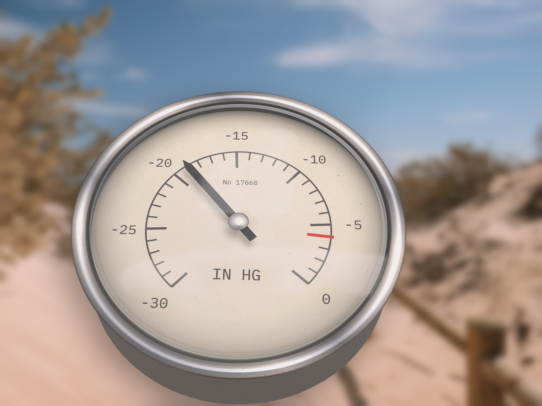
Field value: -19 inHg
